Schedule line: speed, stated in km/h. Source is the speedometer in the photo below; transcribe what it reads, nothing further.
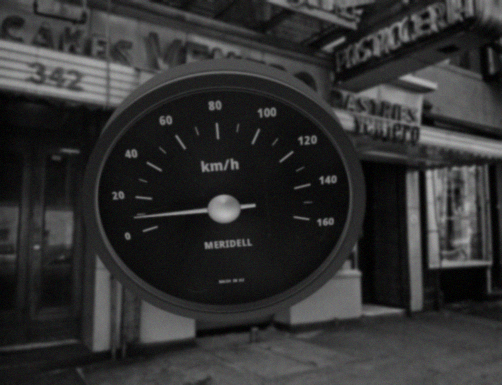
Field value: 10 km/h
